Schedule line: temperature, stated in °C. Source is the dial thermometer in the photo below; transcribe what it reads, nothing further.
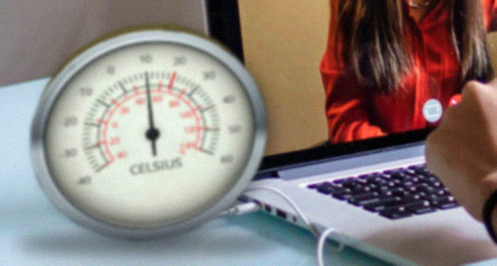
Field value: 10 °C
